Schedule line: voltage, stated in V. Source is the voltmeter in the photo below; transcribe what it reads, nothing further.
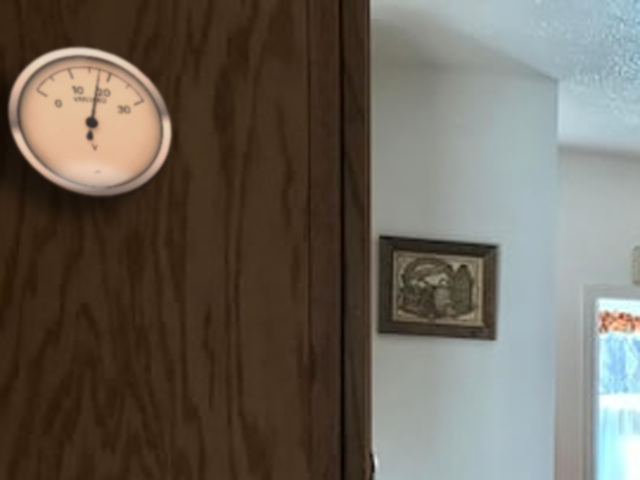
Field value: 17.5 V
